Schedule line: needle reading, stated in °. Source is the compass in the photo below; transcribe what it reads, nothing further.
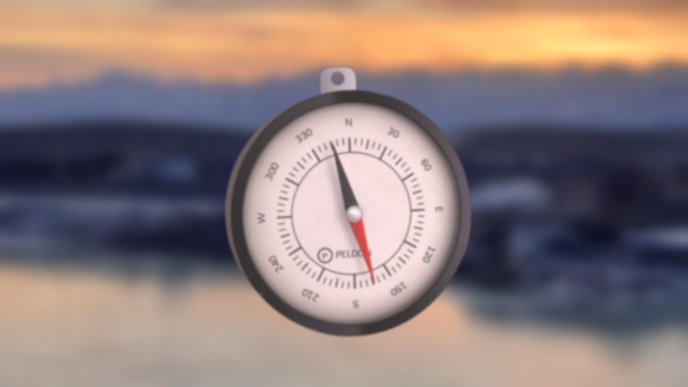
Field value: 165 °
